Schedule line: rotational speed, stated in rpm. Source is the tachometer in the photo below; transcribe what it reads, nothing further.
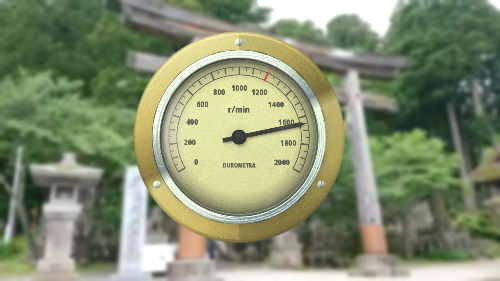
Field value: 1650 rpm
